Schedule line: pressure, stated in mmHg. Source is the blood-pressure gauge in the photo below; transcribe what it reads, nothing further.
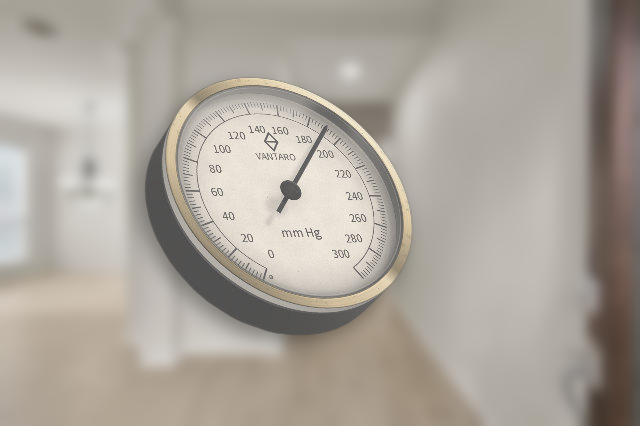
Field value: 190 mmHg
